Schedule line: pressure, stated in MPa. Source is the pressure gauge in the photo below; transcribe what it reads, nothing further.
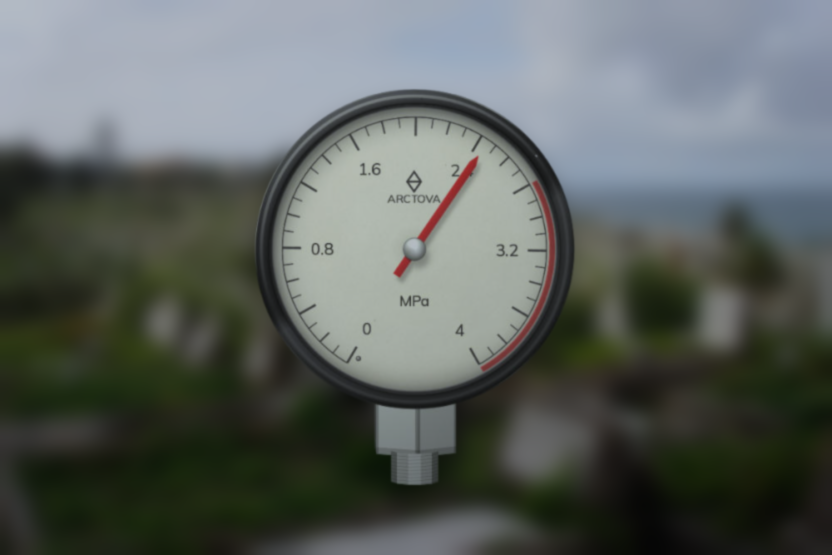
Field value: 2.45 MPa
